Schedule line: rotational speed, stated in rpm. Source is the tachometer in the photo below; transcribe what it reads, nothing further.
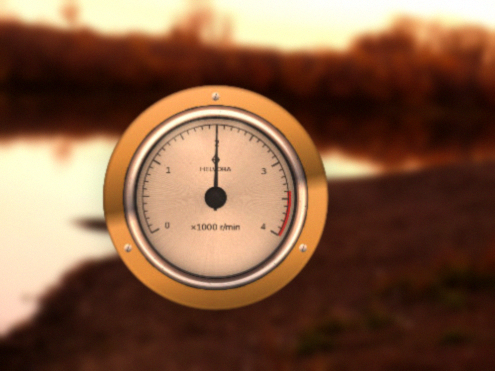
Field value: 2000 rpm
